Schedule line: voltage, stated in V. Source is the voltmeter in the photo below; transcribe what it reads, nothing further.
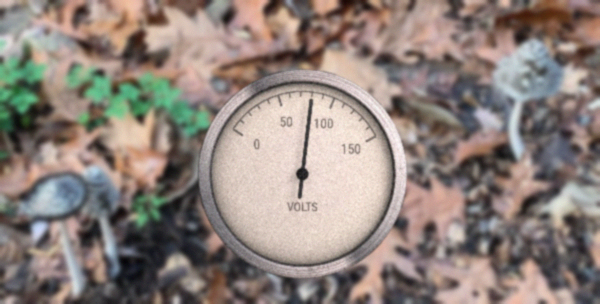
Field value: 80 V
